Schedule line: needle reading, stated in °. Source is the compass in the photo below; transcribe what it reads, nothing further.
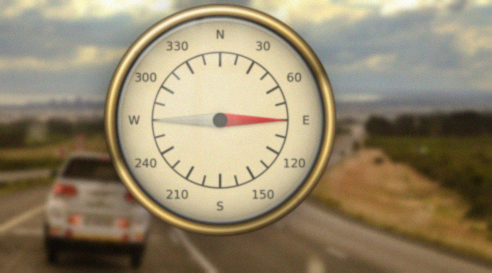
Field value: 90 °
